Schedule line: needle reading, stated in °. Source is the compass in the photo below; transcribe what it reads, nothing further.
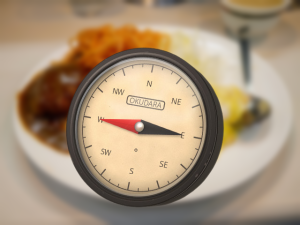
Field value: 270 °
